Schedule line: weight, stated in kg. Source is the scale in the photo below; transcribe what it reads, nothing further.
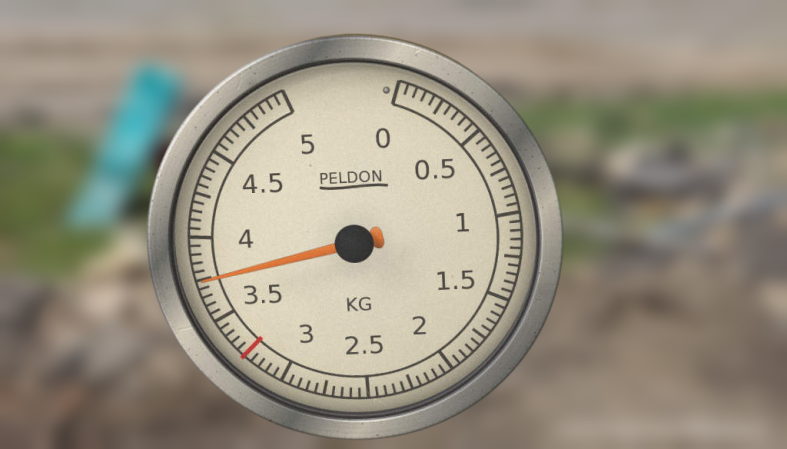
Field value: 3.75 kg
